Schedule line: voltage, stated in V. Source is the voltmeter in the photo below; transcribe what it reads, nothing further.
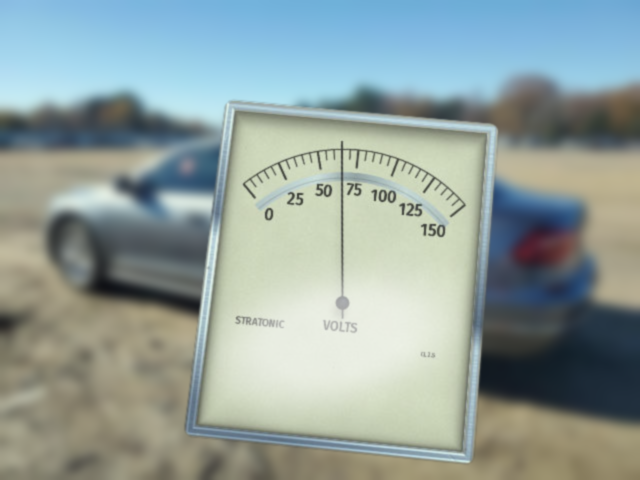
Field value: 65 V
